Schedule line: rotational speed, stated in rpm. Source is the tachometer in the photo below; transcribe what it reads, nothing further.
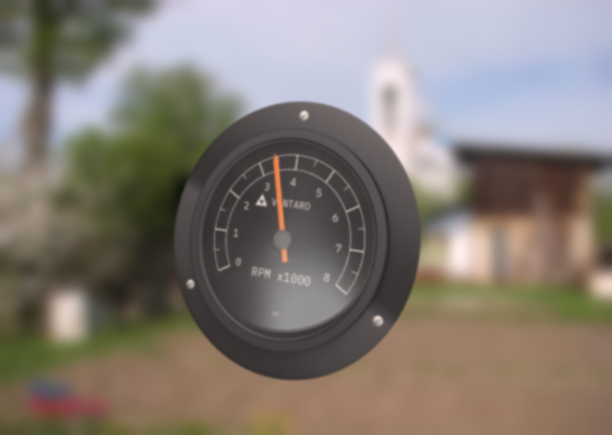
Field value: 3500 rpm
